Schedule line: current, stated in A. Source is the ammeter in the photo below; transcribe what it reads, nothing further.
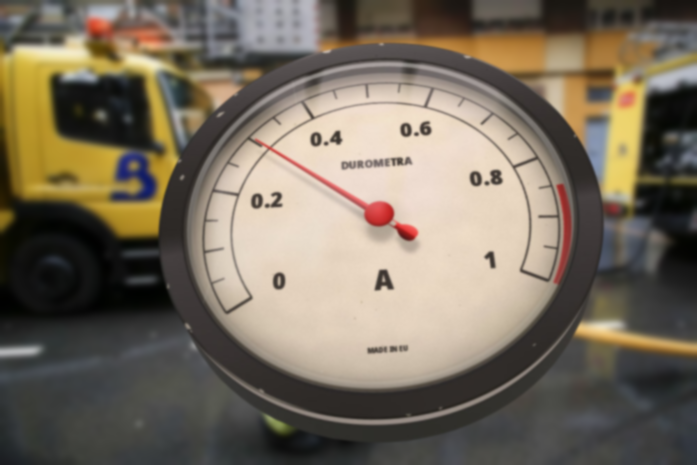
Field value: 0.3 A
